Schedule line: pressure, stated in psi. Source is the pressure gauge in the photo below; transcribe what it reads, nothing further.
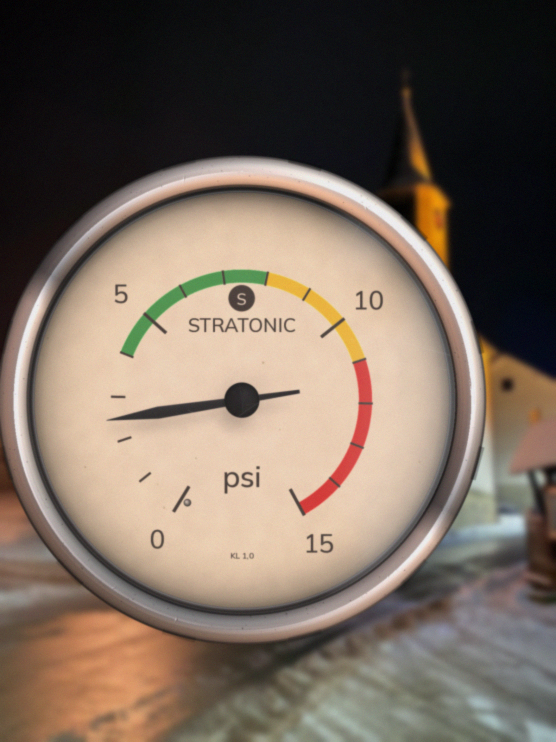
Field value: 2.5 psi
